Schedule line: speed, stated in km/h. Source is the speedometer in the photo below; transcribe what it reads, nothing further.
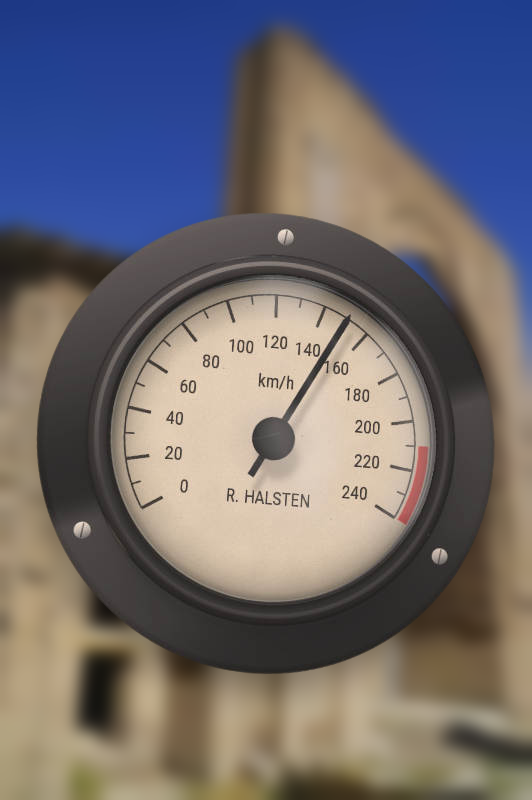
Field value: 150 km/h
